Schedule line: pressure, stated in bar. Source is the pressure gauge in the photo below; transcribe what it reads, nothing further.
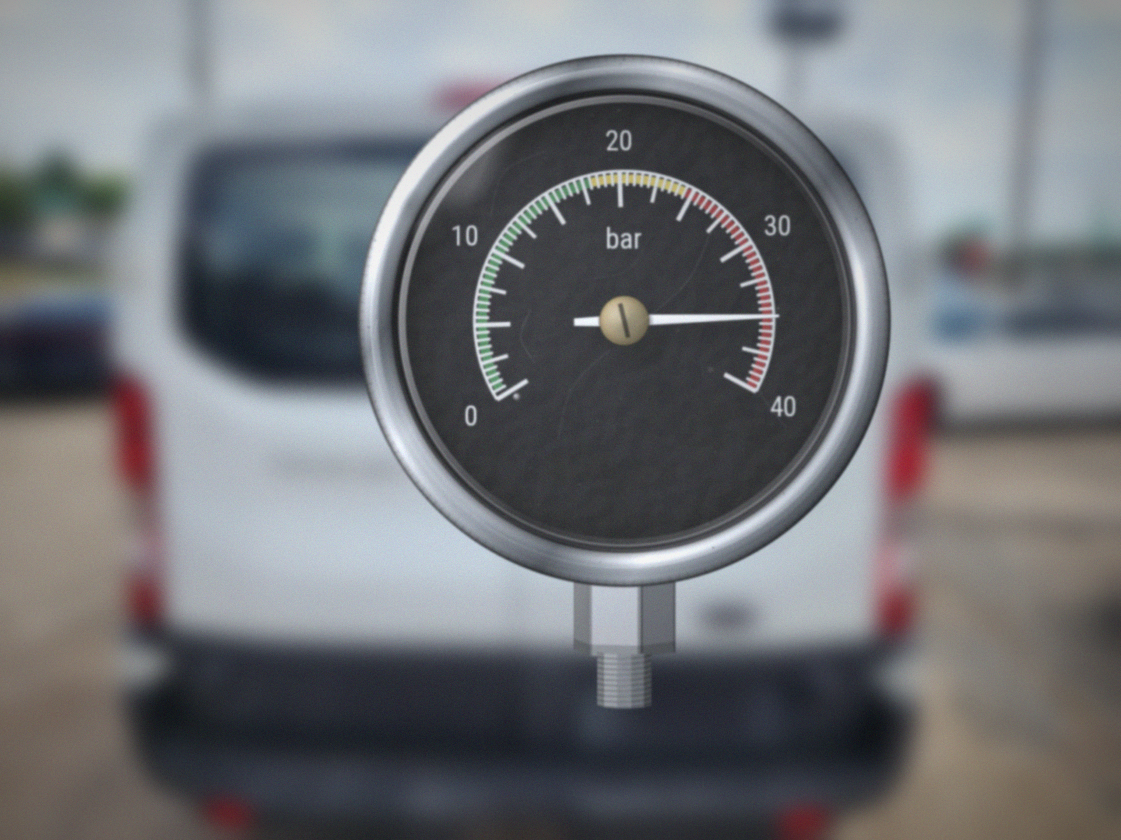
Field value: 35 bar
